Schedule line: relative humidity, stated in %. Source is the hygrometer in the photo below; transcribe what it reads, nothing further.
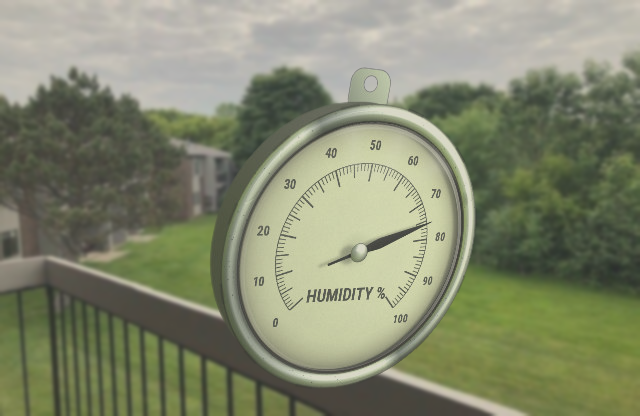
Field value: 75 %
